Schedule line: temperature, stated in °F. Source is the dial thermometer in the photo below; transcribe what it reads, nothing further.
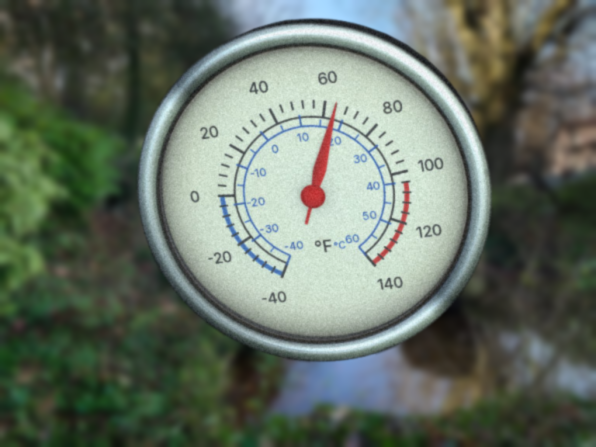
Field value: 64 °F
